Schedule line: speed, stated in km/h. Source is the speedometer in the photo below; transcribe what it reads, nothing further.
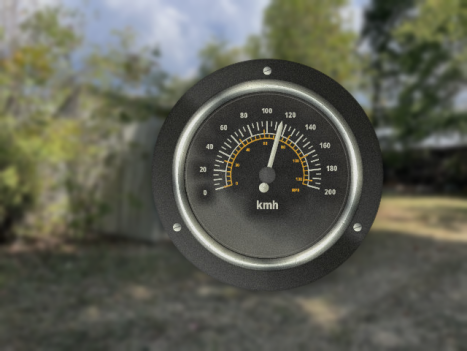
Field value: 115 km/h
